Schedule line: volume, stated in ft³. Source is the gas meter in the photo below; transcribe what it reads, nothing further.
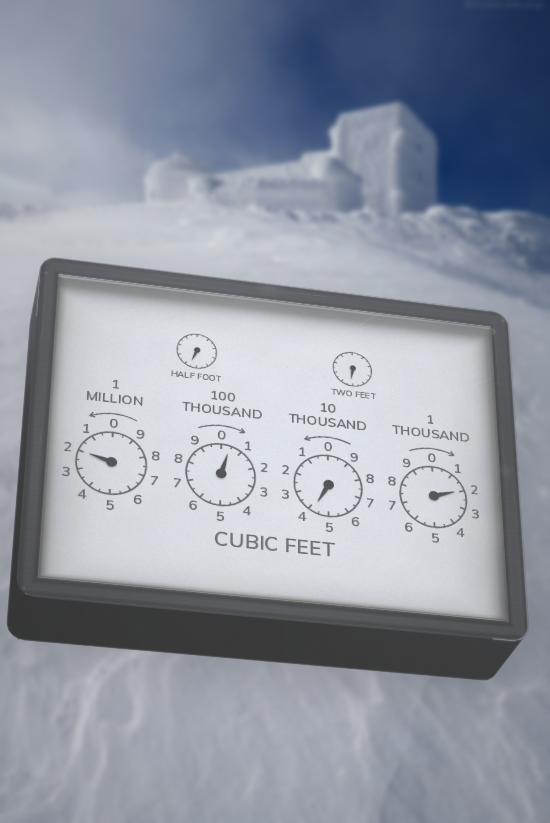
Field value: 204200 ft³
